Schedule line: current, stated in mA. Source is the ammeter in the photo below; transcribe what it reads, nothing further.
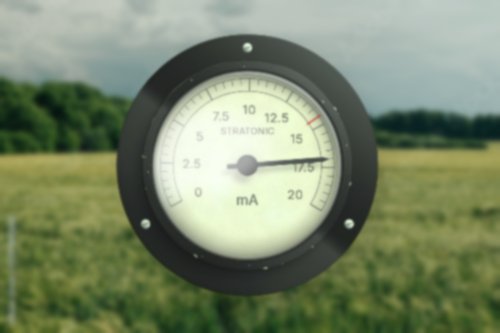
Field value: 17 mA
